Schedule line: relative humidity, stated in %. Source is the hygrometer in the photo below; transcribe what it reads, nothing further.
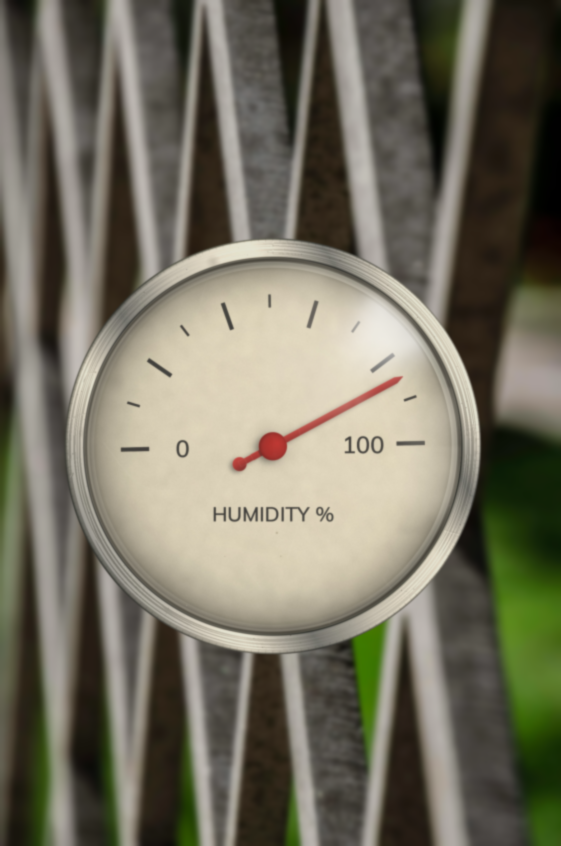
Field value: 85 %
